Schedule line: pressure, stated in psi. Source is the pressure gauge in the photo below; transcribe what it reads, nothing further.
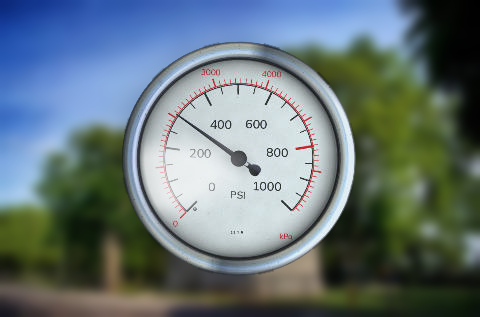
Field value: 300 psi
